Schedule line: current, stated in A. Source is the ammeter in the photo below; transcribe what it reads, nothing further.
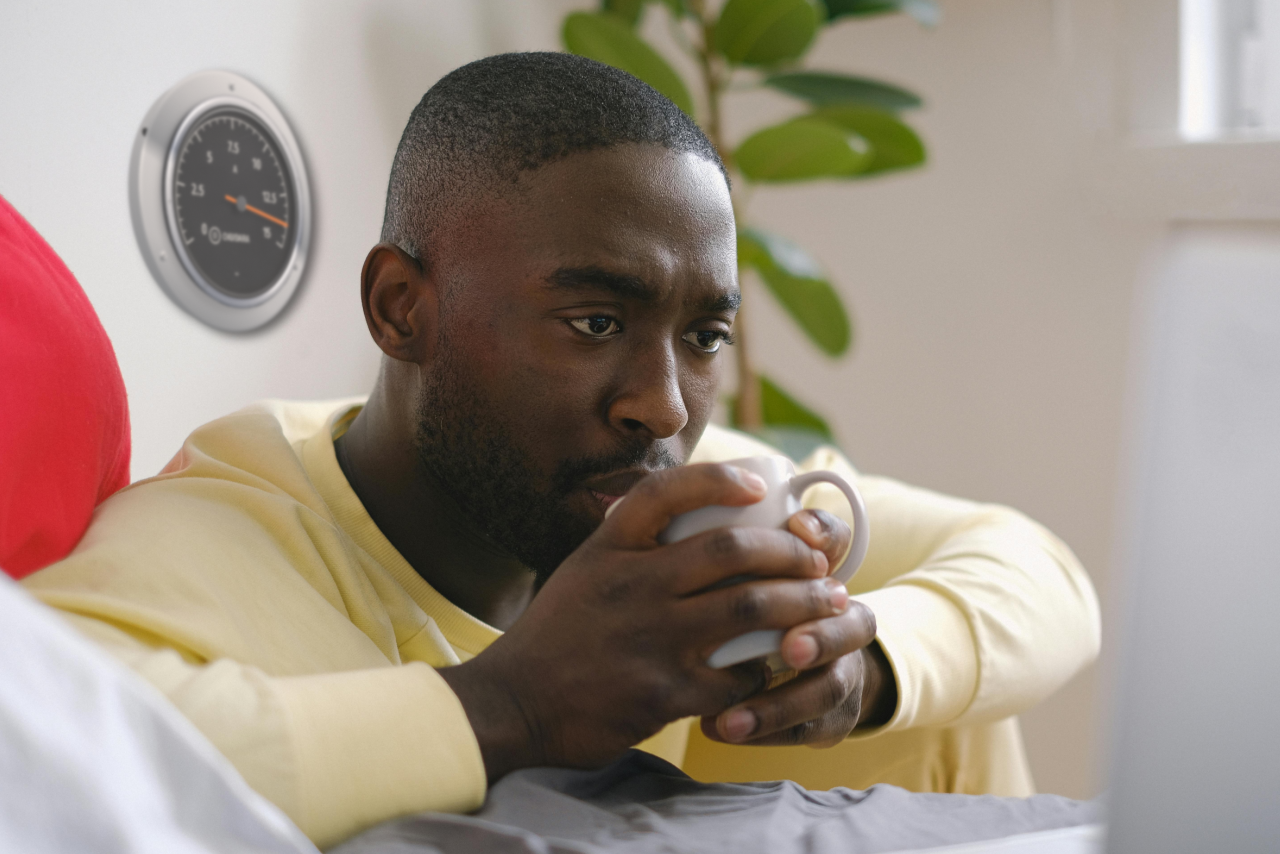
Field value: 14 A
